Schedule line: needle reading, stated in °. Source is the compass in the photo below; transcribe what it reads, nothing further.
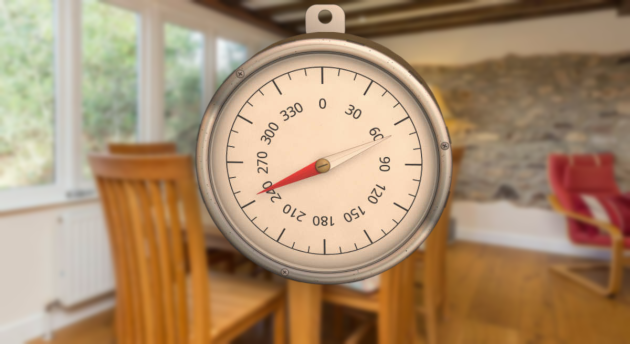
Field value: 245 °
